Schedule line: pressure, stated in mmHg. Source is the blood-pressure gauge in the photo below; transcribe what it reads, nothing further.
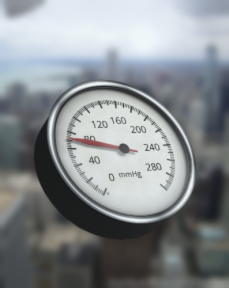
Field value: 70 mmHg
